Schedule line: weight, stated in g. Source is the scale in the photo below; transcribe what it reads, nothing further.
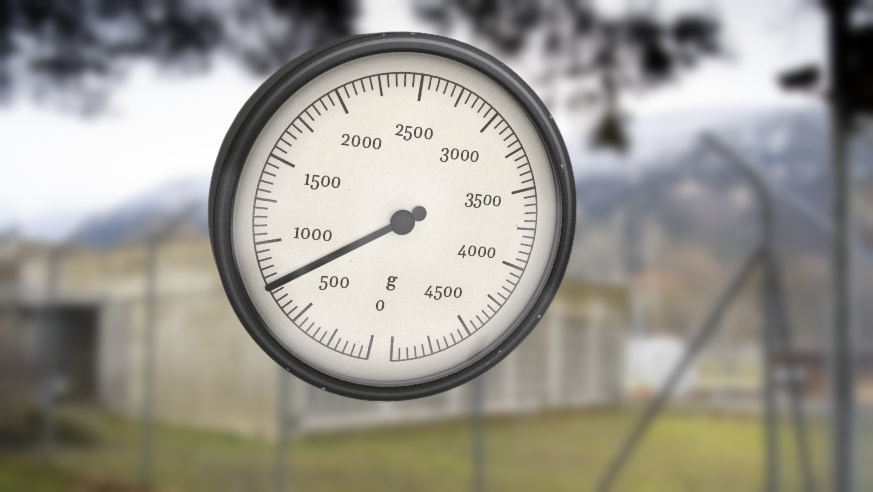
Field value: 750 g
